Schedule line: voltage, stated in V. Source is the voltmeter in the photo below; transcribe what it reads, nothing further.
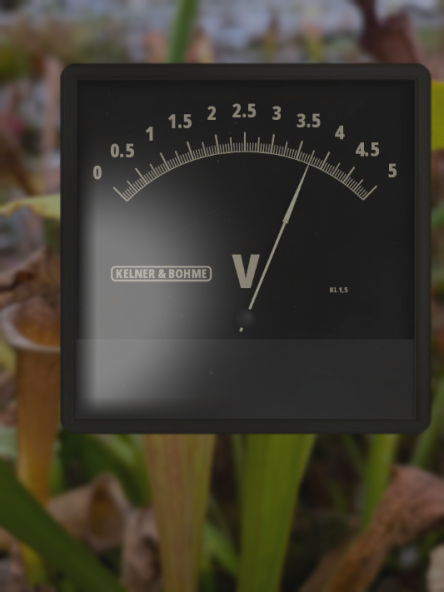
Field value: 3.75 V
